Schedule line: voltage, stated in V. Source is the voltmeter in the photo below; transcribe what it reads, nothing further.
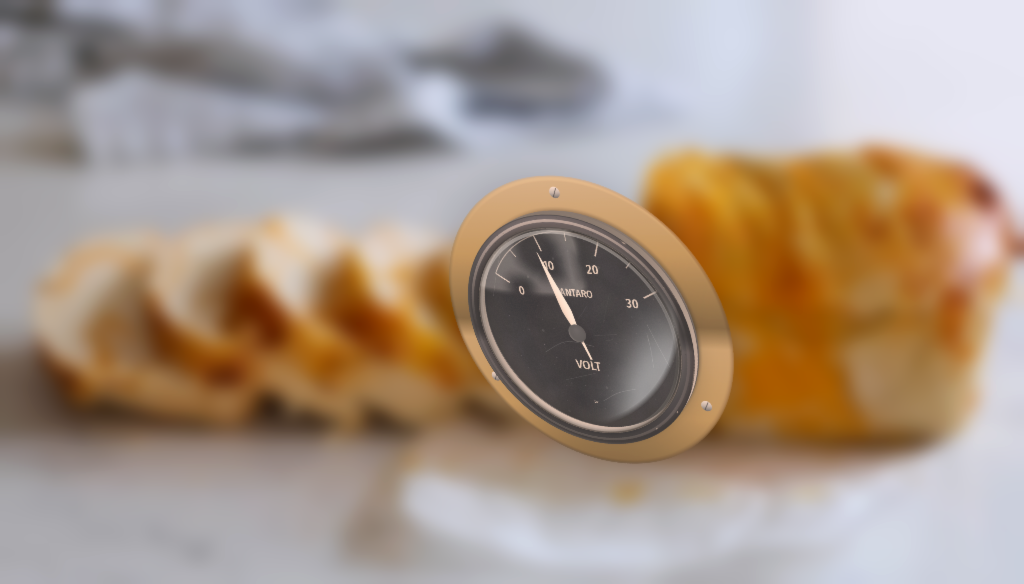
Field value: 10 V
